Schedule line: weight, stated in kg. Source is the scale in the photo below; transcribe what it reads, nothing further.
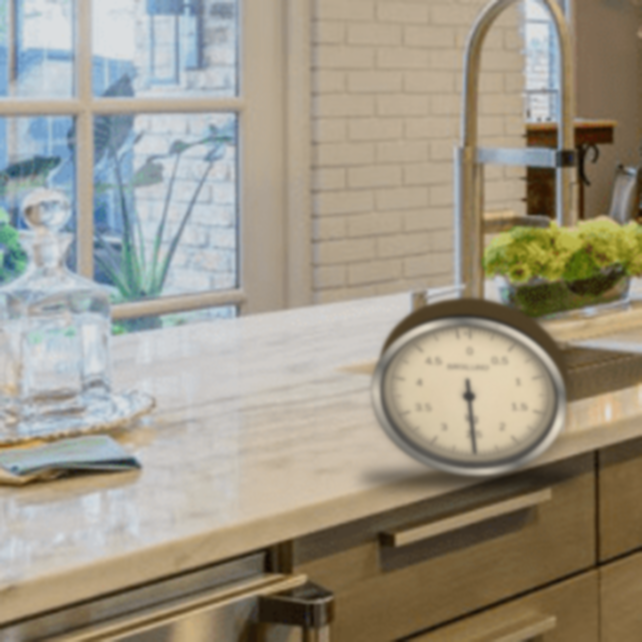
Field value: 2.5 kg
